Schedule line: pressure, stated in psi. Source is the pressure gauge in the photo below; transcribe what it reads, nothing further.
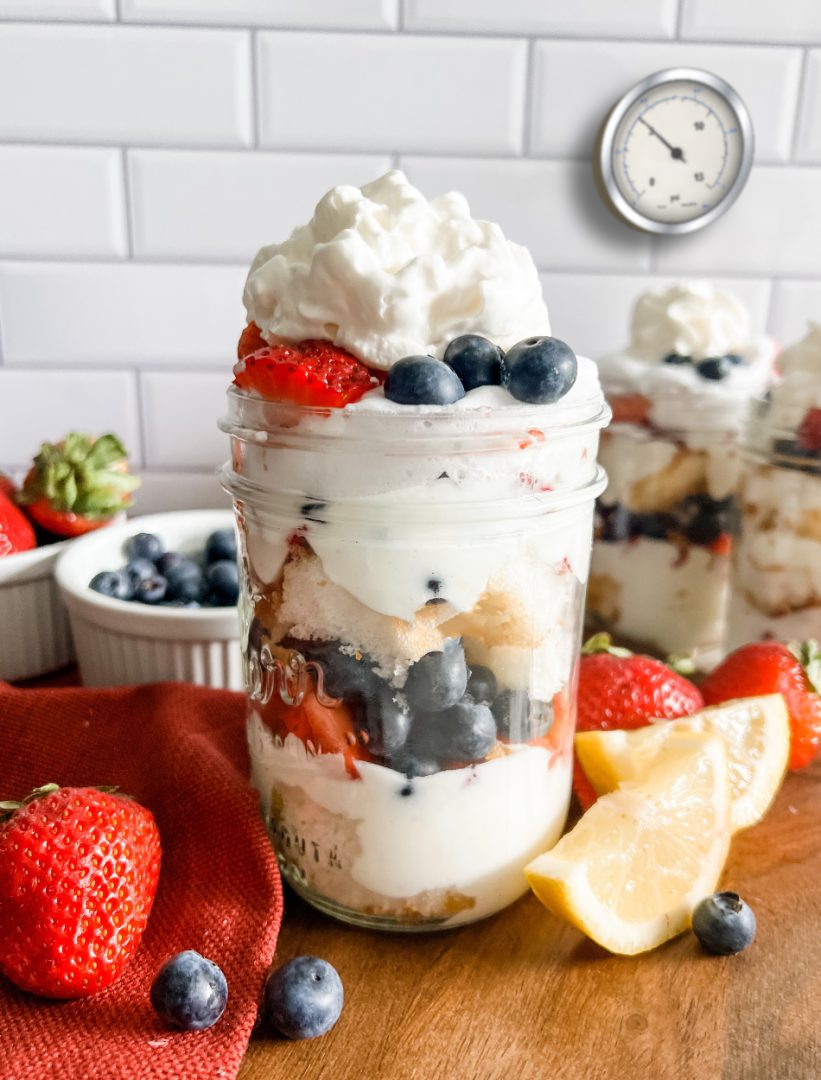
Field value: 5 psi
